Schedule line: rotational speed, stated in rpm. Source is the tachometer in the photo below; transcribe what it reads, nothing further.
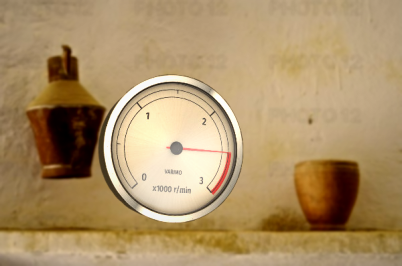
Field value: 2500 rpm
